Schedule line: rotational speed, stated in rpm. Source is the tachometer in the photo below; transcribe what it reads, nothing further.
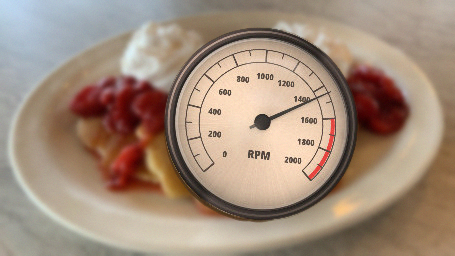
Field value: 1450 rpm
